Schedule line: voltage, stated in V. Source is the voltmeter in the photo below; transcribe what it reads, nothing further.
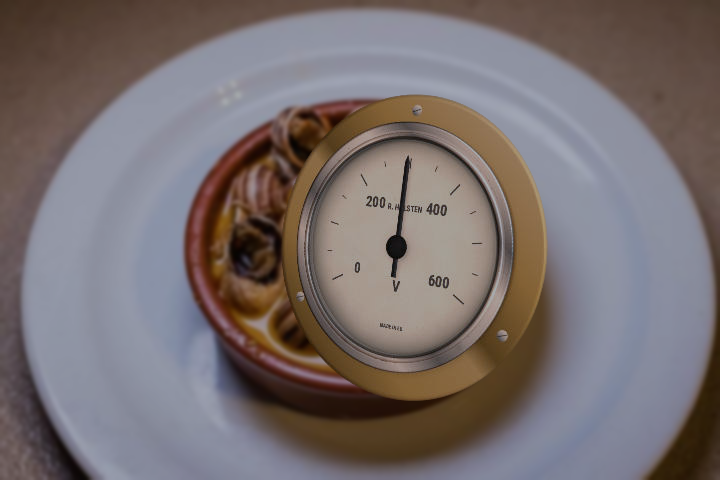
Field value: 300 V
